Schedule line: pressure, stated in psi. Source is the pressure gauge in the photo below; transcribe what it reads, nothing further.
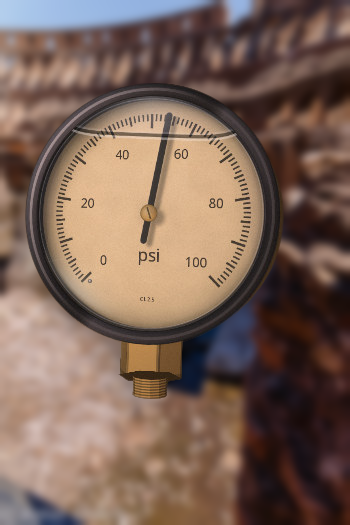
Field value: 54 psi
